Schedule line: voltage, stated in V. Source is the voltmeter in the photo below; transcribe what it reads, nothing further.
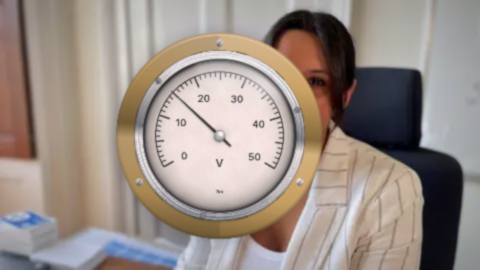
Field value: 15 V
